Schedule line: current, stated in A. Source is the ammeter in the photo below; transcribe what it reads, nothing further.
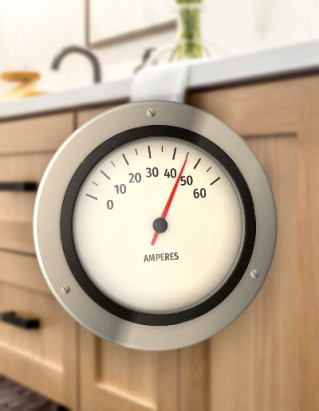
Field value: 45 A
